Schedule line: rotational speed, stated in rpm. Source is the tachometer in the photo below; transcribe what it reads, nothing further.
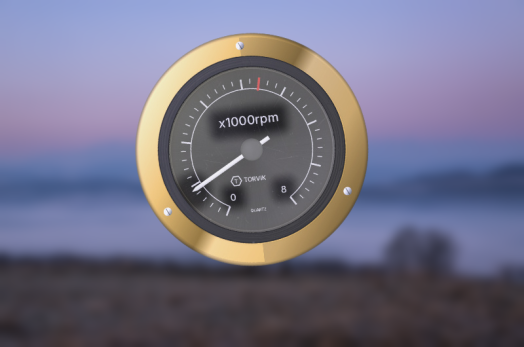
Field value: 900 rpm
